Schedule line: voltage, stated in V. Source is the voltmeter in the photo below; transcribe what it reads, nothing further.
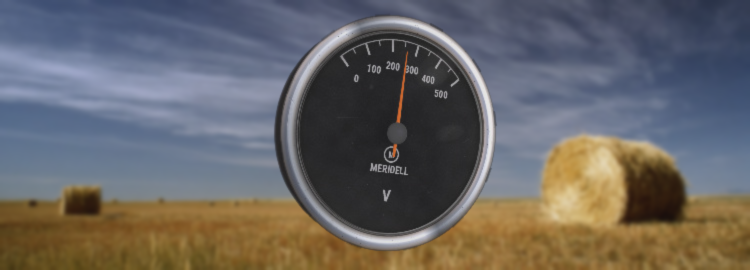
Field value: 250 V
